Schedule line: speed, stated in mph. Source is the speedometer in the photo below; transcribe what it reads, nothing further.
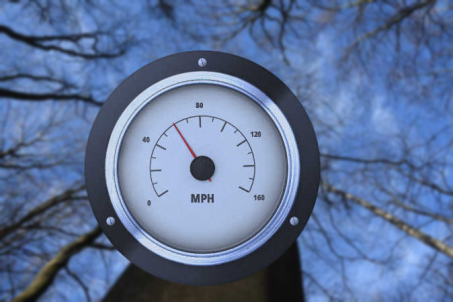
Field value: 60 mph
